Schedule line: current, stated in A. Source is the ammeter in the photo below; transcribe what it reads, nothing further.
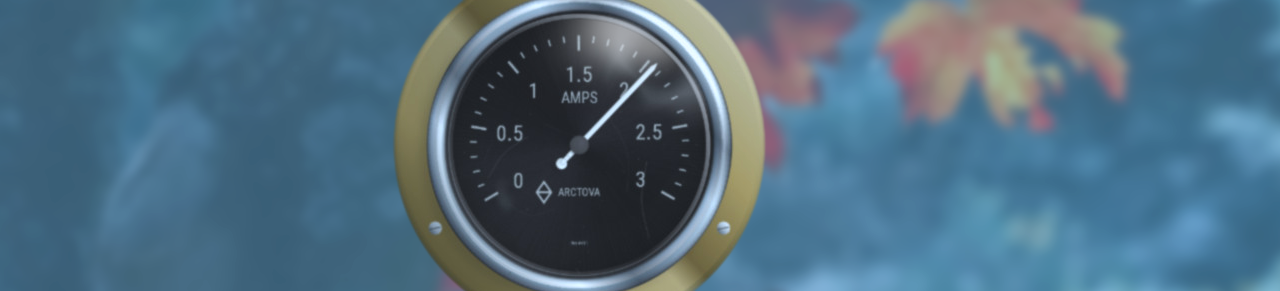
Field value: 2.05 A
